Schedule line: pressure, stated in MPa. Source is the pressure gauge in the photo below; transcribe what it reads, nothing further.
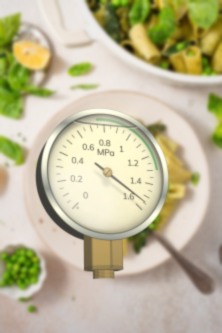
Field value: 1.55 MPa
